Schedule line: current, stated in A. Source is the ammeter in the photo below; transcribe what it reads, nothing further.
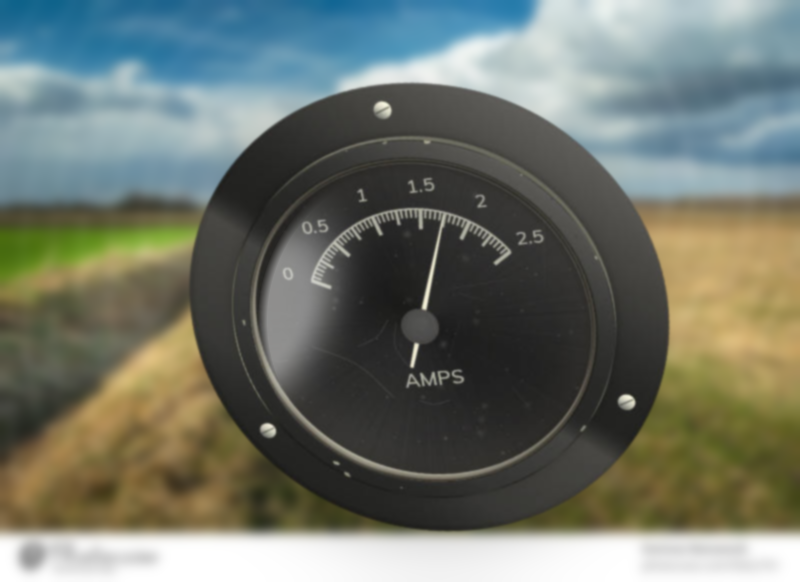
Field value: 1.75 A
